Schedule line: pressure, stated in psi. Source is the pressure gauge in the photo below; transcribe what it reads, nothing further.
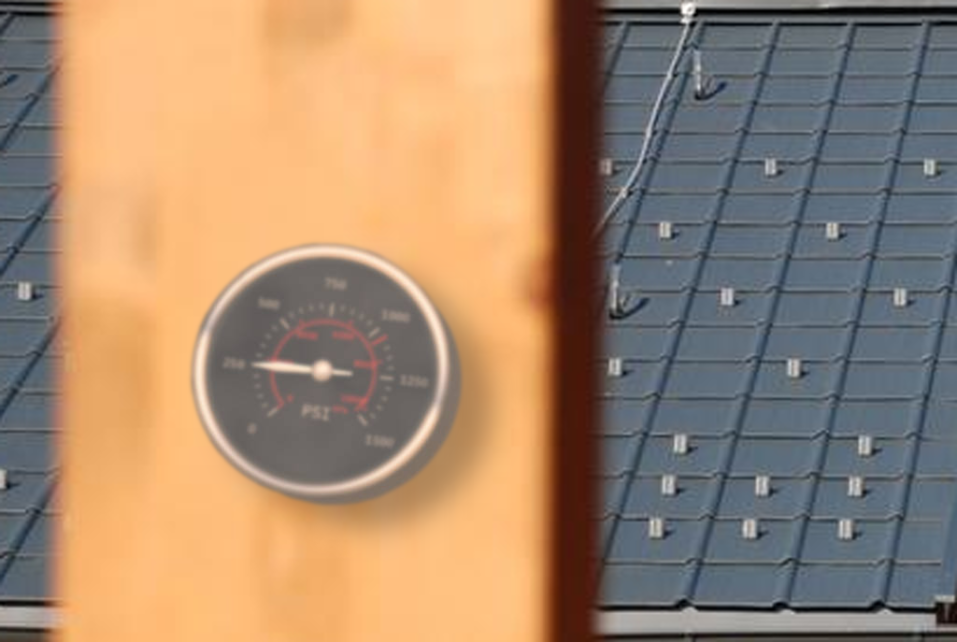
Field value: 250 psi
